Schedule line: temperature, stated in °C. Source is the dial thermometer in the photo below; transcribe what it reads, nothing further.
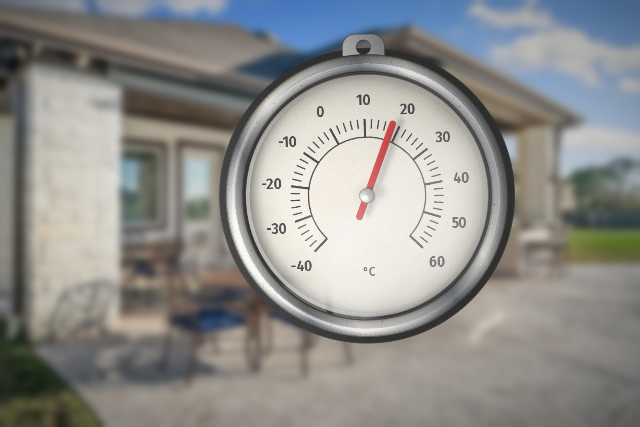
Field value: 18 °C
